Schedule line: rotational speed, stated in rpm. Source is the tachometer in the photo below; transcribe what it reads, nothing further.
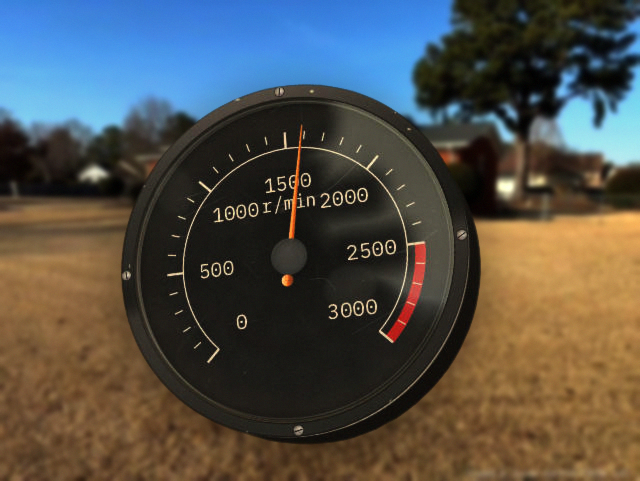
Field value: 1600 rpm
